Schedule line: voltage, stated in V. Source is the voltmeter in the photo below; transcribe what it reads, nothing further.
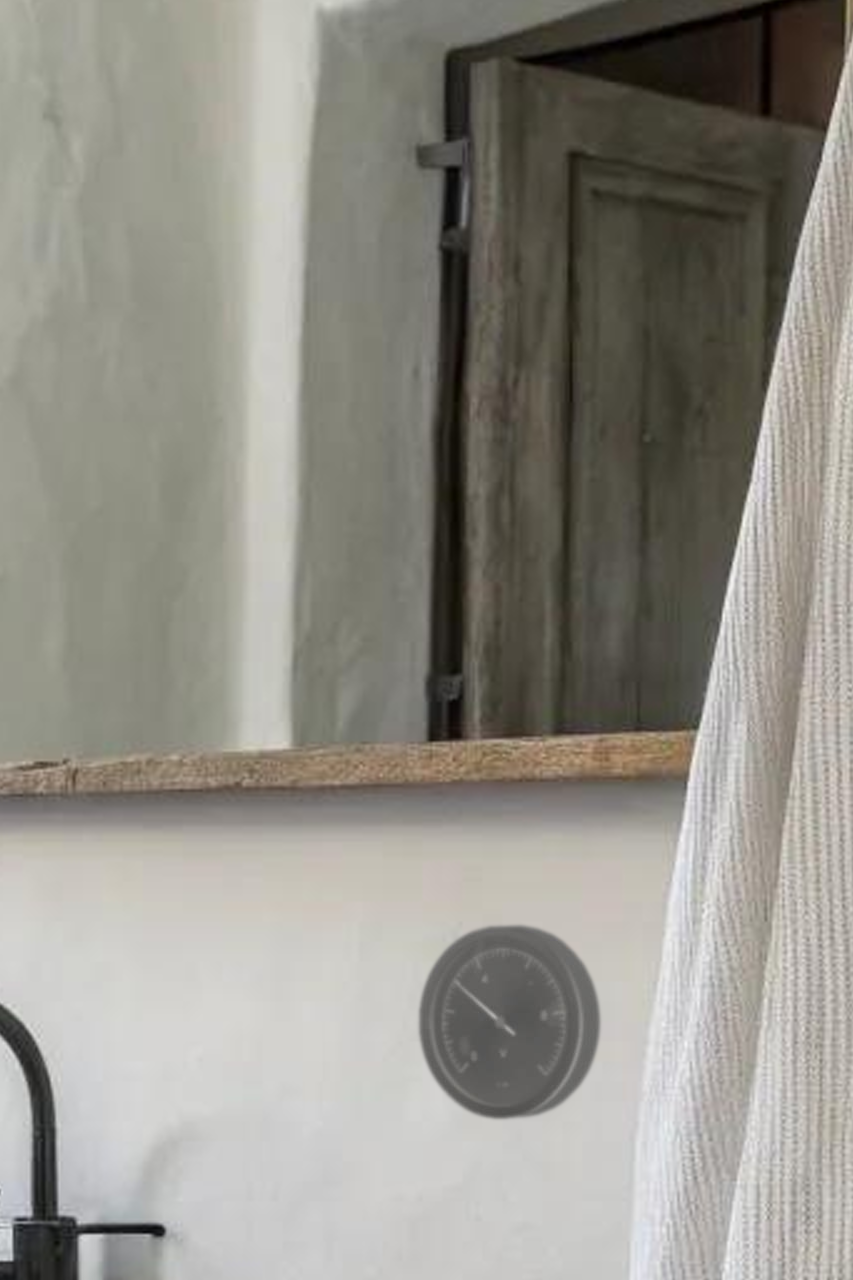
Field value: 3 V
